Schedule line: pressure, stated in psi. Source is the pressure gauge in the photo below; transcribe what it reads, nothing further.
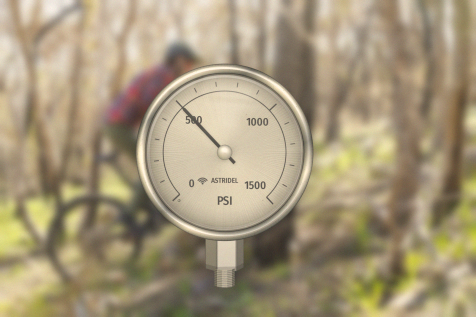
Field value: 500 psi
